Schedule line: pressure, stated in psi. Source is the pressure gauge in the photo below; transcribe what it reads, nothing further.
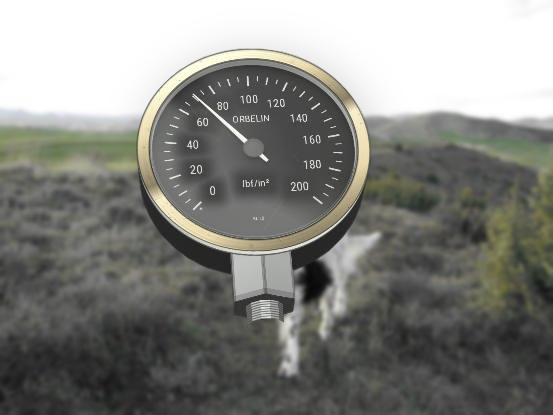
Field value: 70 psi
